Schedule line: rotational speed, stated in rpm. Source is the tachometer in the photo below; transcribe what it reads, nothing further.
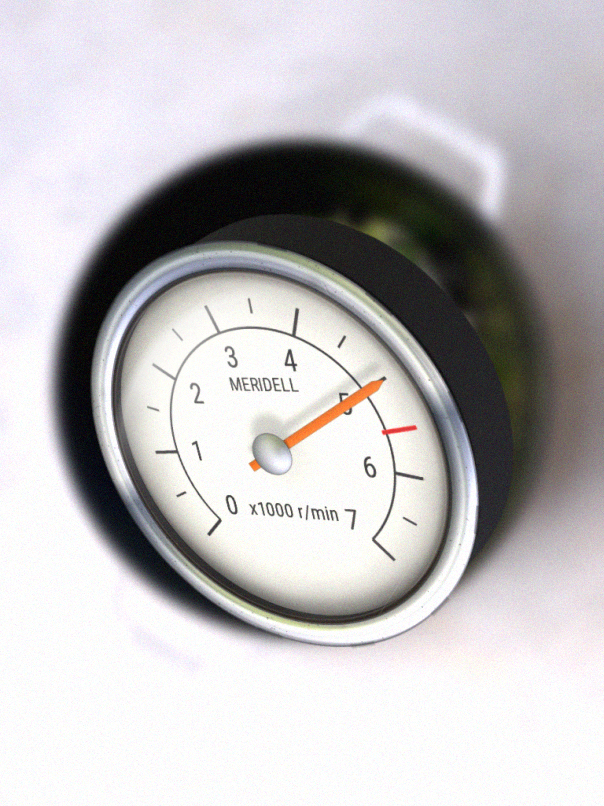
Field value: 5000 rpm
